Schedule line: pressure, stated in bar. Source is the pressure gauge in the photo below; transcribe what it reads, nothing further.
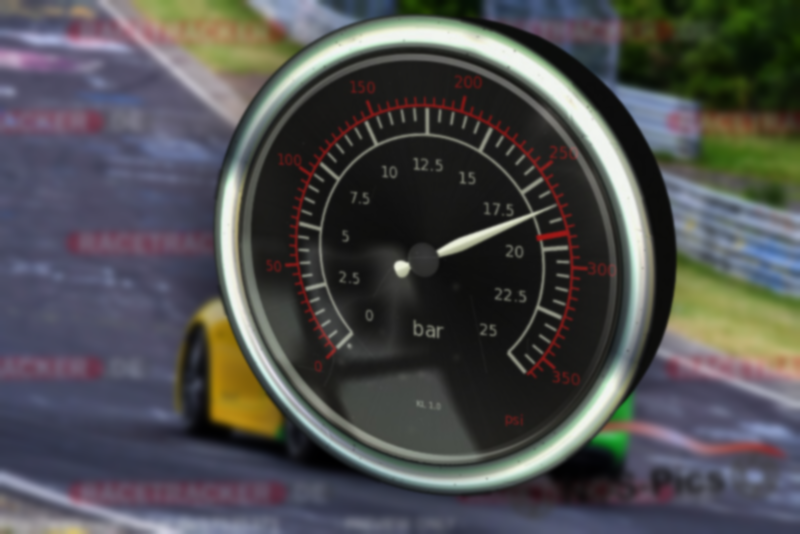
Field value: 18.5 bar
